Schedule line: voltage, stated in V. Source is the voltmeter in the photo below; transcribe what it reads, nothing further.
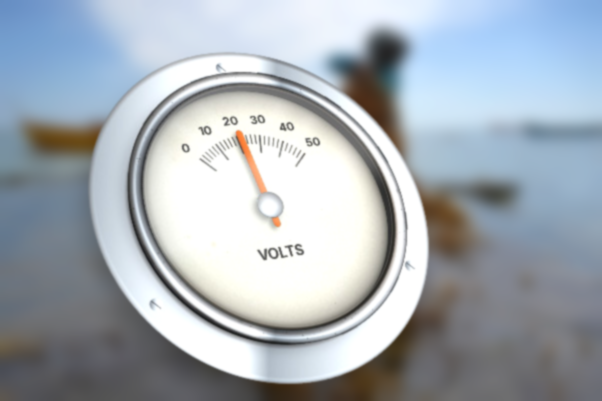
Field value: 20 V
